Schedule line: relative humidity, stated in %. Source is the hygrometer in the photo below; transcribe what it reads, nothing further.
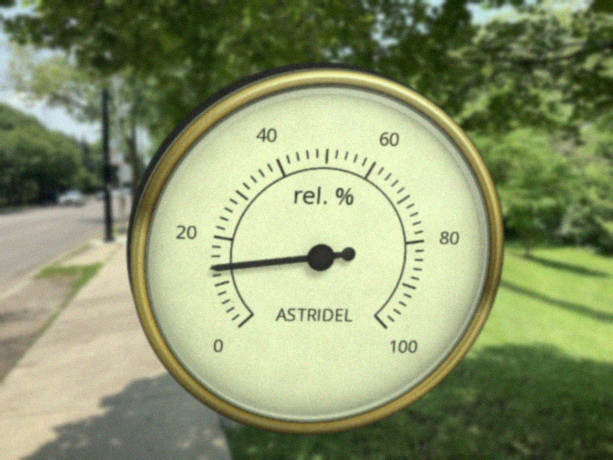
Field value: 14 %
